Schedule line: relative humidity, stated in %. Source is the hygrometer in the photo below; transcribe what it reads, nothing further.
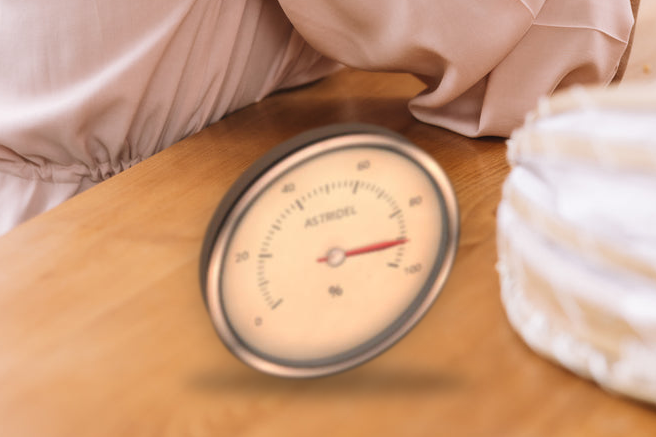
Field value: 90 %
